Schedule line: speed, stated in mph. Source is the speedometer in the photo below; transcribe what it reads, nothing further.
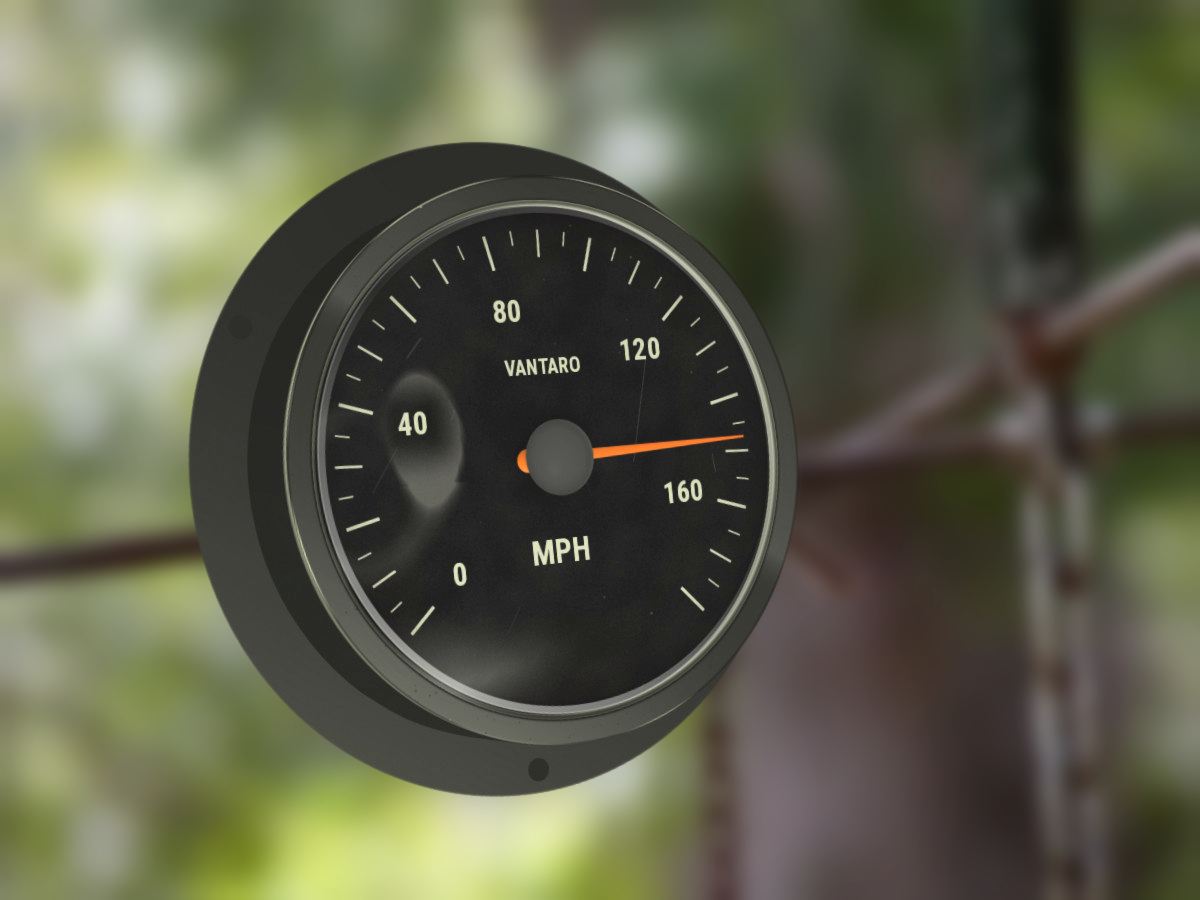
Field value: 147.5 mph
